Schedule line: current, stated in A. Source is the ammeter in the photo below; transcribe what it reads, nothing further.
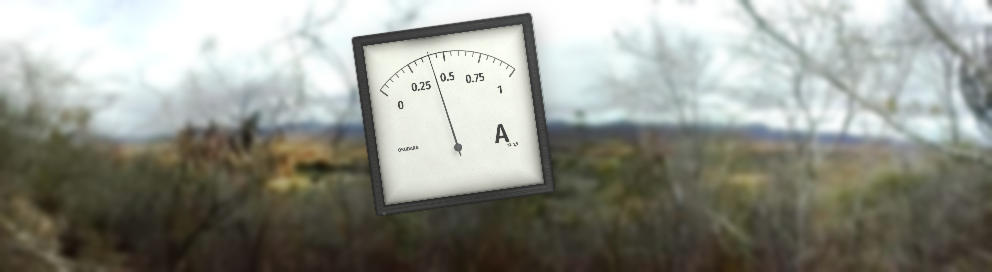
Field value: 0.4 A
